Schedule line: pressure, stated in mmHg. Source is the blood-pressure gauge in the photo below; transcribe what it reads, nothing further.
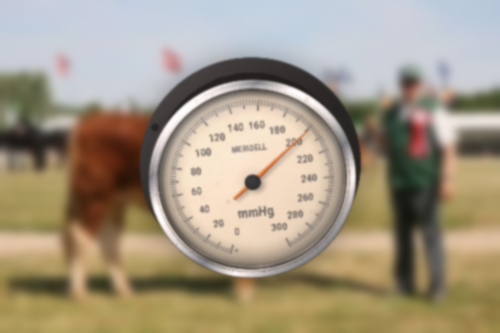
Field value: 200 mmHg
